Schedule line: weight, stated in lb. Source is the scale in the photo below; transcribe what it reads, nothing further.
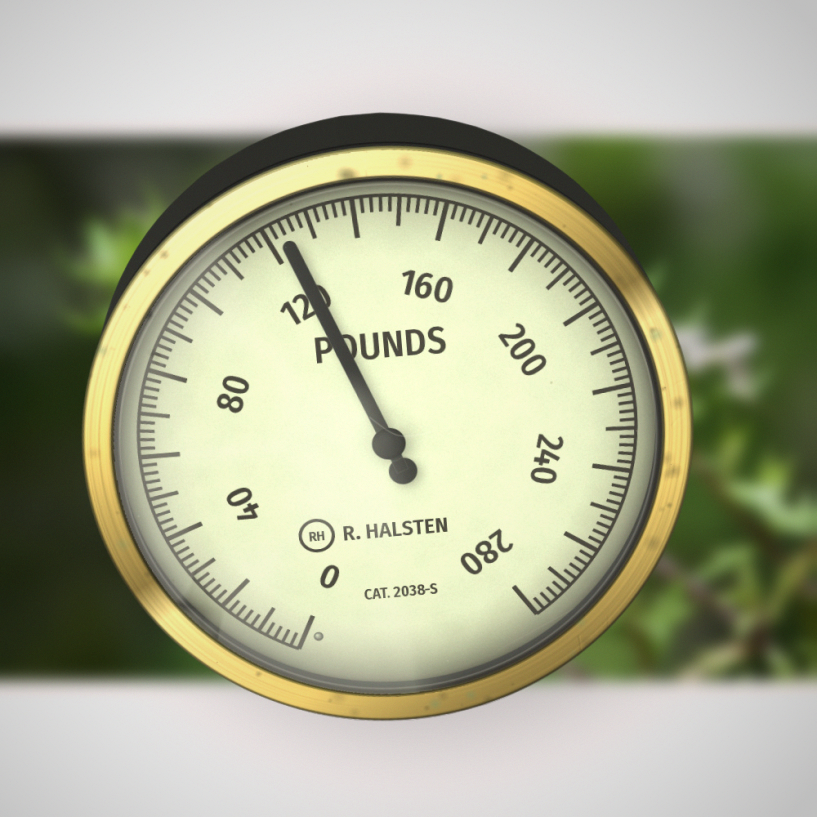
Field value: 124 lb
